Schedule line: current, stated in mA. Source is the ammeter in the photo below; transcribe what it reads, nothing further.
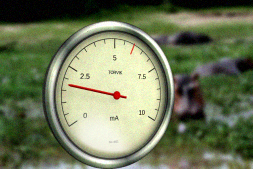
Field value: 1.75 mA
